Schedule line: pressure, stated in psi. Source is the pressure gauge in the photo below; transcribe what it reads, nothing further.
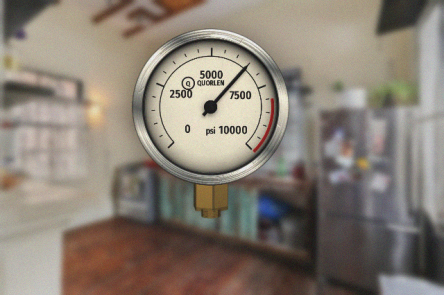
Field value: 6500 psi
